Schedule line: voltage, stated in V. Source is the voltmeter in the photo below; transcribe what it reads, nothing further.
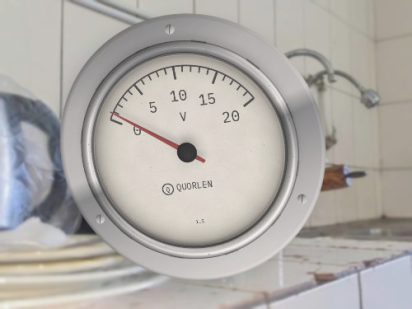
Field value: 1 V
